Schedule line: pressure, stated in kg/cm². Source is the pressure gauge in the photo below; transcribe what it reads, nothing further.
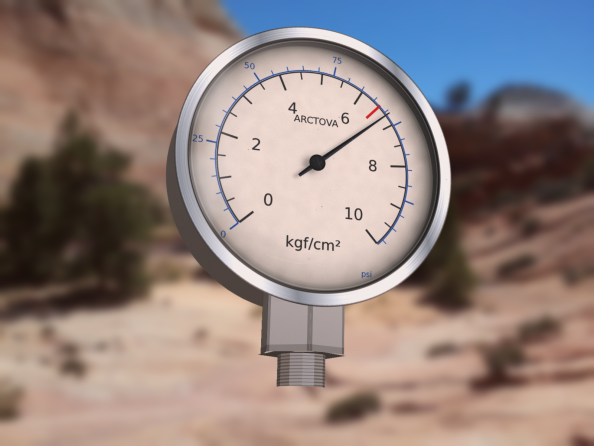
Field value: 6.75 kg/cm²
